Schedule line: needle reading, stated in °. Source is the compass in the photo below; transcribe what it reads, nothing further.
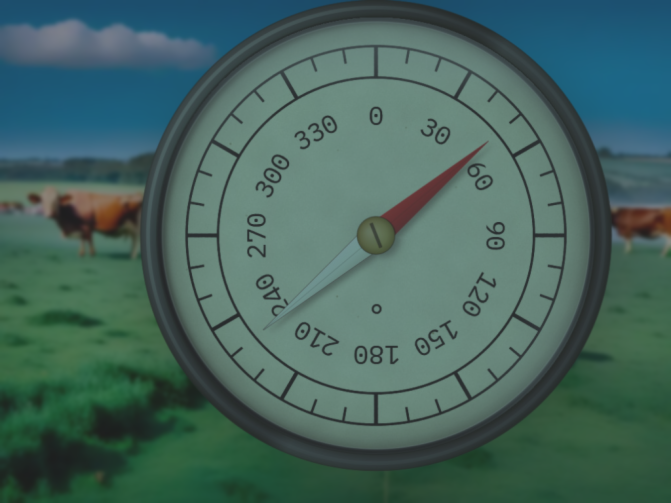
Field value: 50 °
